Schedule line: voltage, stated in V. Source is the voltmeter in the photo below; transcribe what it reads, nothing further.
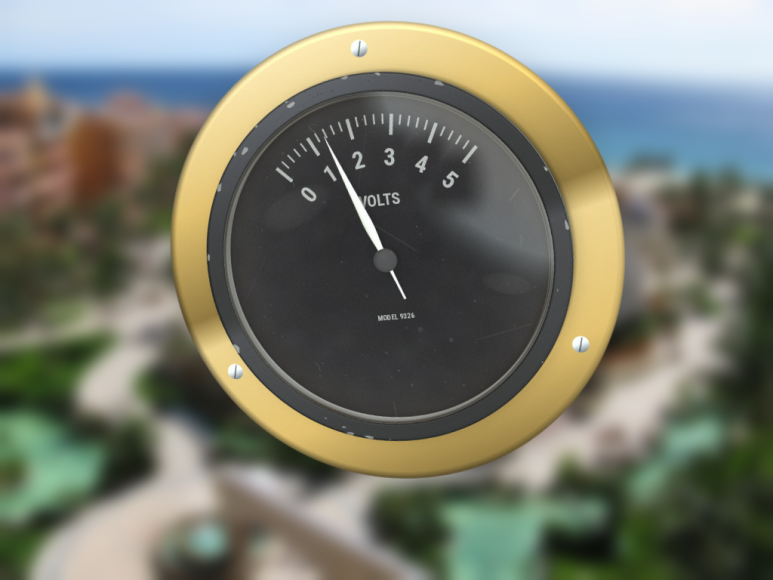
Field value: 1.4 V
